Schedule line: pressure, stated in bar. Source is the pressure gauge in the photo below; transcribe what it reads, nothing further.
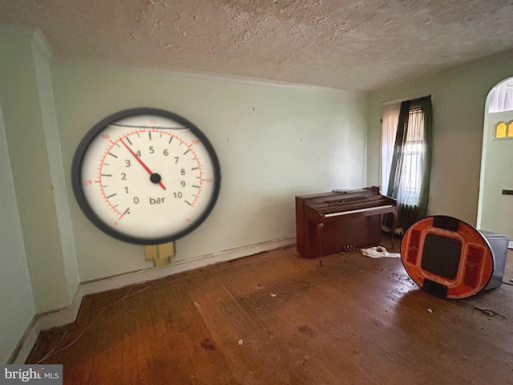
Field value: 3.75 bar
